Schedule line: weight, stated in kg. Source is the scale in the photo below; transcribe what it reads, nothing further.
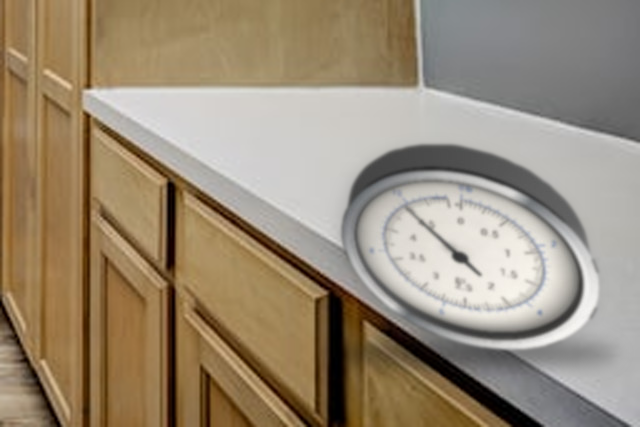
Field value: 4.5 kg
